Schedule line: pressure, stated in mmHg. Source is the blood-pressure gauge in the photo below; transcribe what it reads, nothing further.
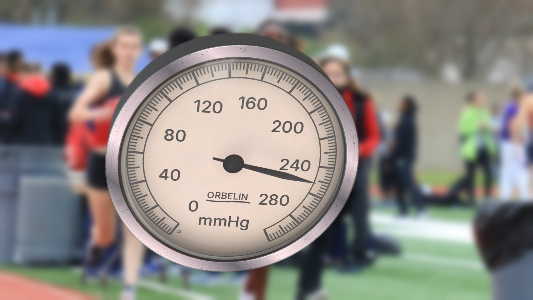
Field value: 250 mmHg
